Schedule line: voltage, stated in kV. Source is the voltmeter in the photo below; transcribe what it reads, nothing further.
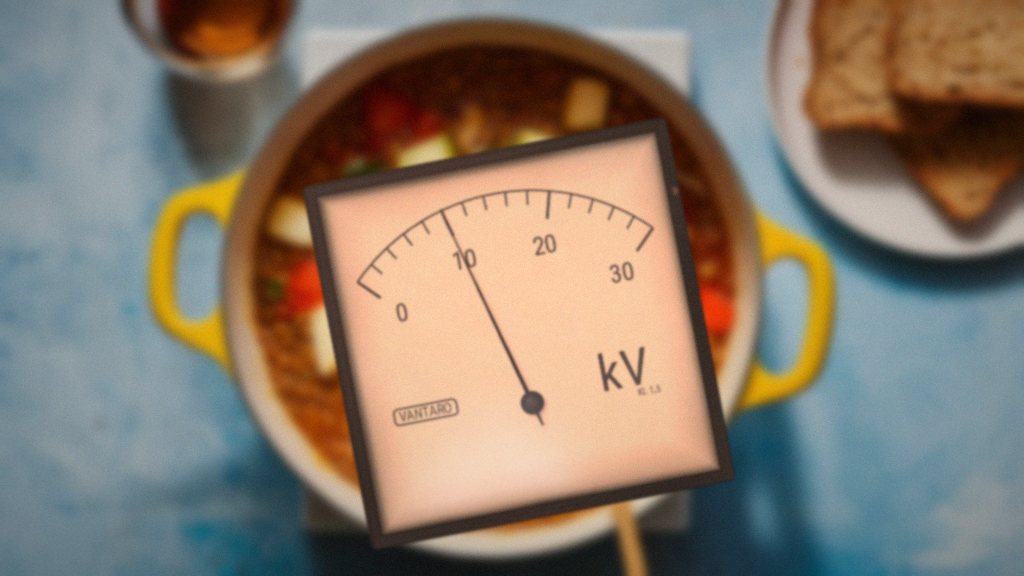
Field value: 10 kV
